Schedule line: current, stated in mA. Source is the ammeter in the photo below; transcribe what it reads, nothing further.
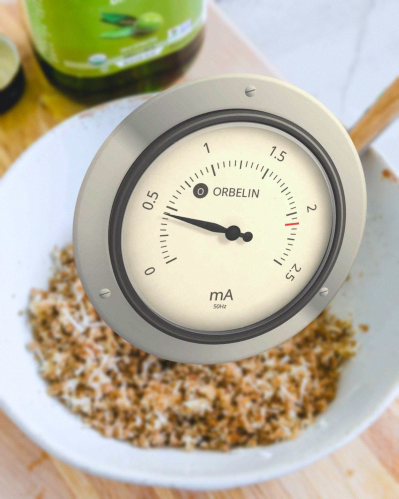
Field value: 0.45 mA
